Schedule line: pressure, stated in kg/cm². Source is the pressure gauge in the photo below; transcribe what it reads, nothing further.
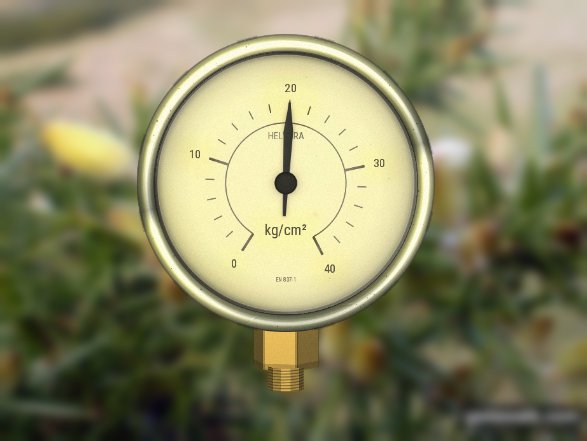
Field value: 20 kg/cm²
